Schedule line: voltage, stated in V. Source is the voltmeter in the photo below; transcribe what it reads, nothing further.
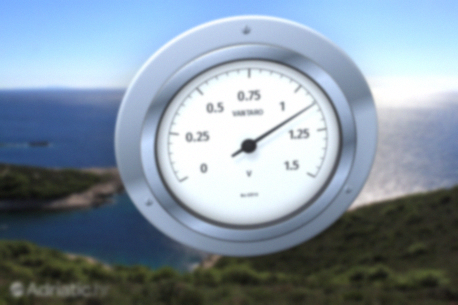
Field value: 1.1 V
